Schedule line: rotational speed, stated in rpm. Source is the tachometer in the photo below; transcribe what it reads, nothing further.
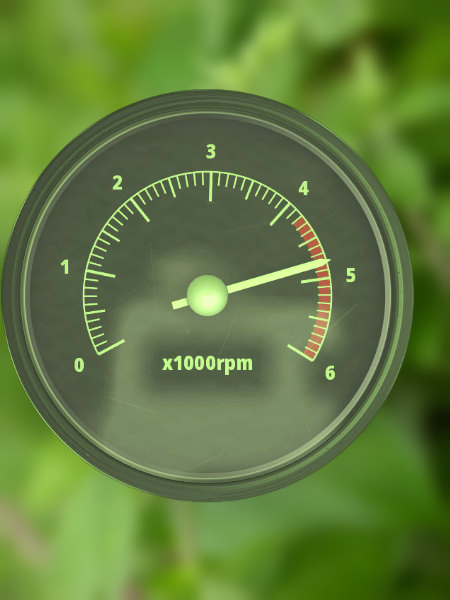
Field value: 4800 rpm
